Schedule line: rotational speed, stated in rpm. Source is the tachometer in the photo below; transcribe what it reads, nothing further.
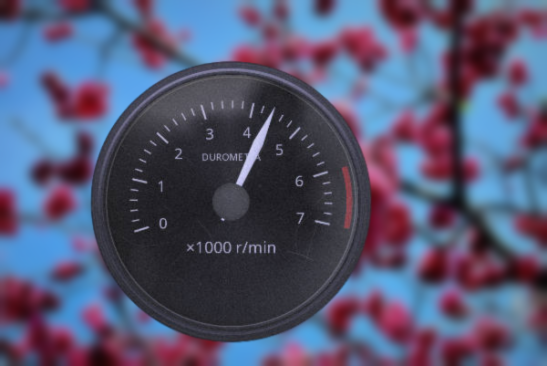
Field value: 4400 rpm
